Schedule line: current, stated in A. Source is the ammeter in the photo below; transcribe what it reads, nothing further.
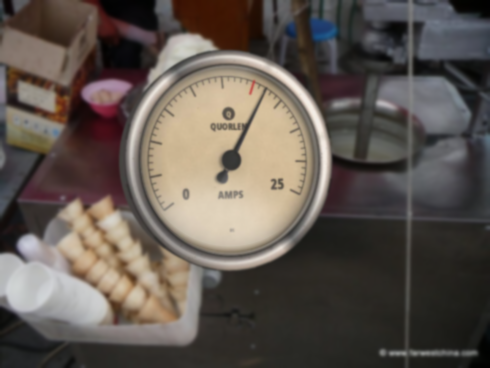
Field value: 16 A
